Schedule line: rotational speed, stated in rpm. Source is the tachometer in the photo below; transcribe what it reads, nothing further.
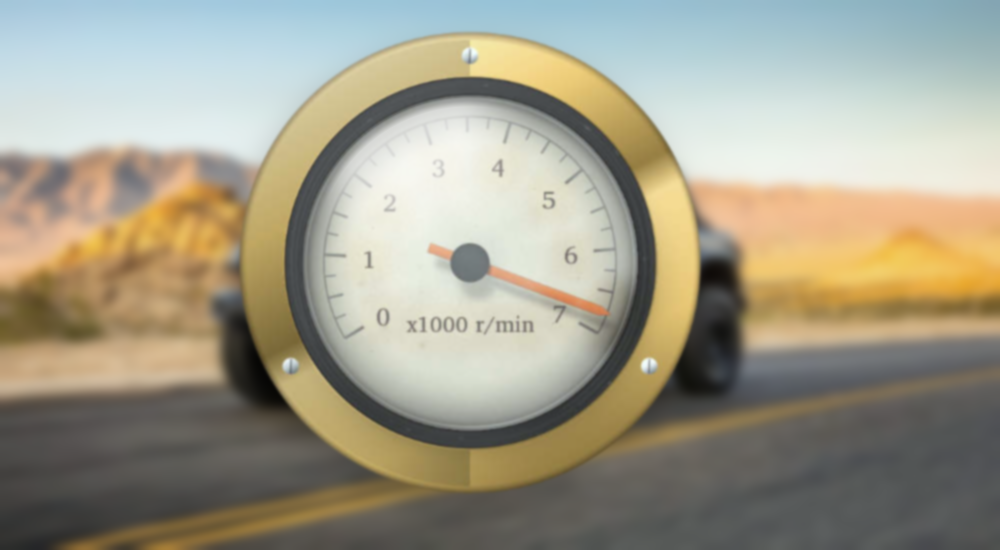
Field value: 6750 rpm
